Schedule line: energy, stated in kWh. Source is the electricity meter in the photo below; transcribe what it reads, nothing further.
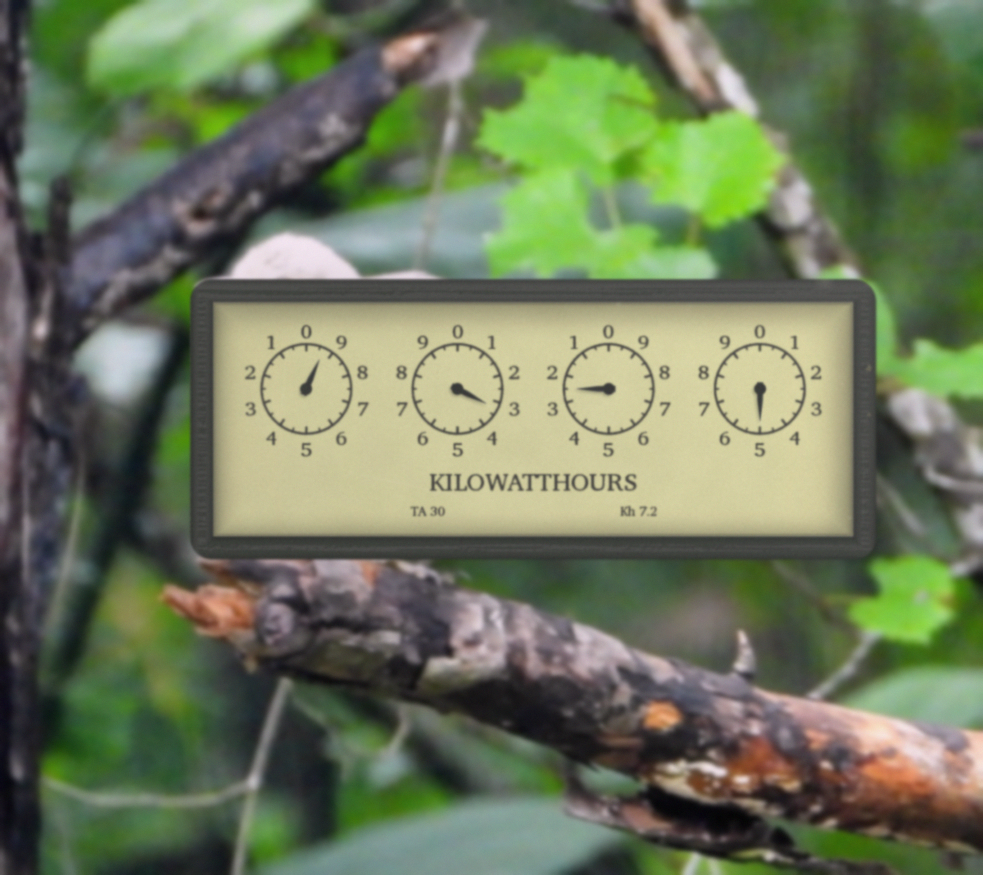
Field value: 9325 kWh
